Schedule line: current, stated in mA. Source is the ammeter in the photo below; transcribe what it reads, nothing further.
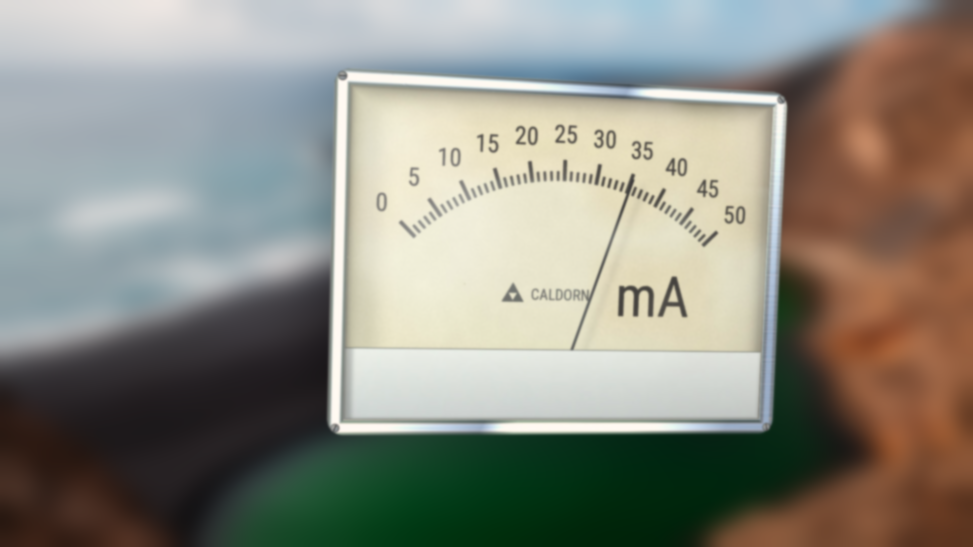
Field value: 35 mA
